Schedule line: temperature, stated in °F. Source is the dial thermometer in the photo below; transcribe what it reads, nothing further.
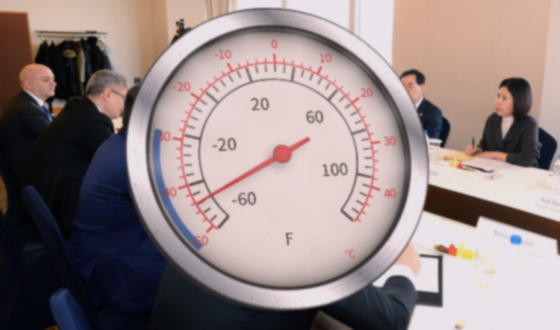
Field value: -48 °F
